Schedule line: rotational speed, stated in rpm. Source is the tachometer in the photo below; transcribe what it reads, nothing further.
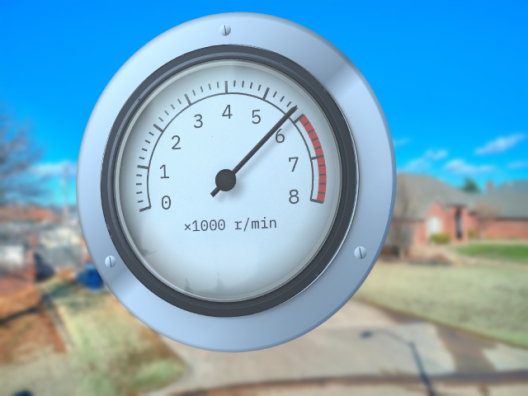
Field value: 5800 rpm
